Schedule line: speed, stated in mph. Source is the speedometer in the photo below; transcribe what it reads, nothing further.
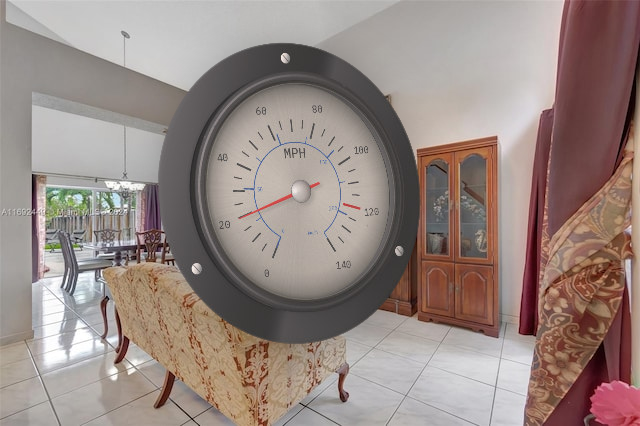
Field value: 20 mph
